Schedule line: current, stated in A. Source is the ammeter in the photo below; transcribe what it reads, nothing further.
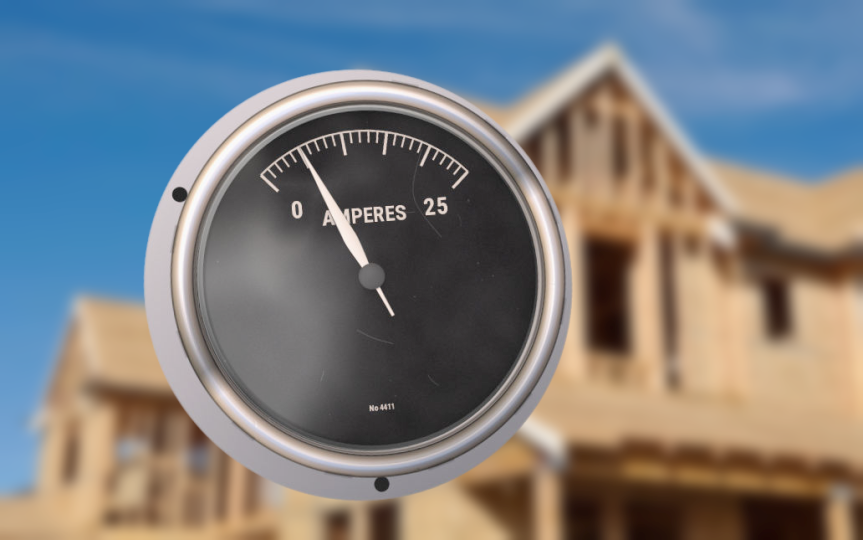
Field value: 5 A
